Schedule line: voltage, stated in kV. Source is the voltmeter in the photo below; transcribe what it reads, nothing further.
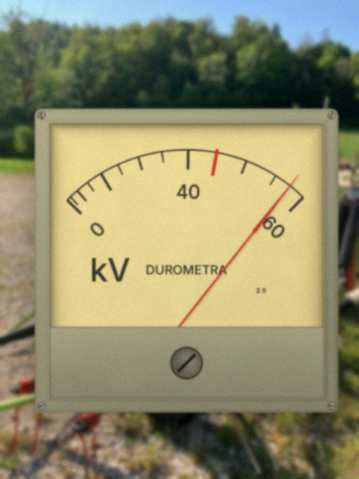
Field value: 57.5 kV
